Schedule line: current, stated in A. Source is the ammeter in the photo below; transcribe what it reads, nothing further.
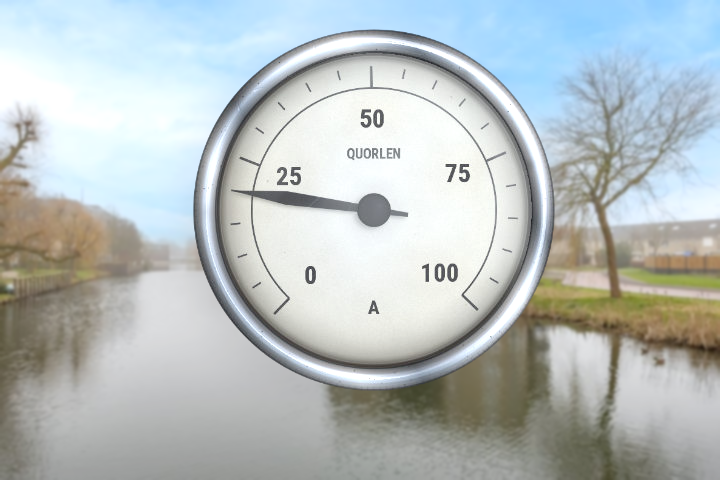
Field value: 20 A
